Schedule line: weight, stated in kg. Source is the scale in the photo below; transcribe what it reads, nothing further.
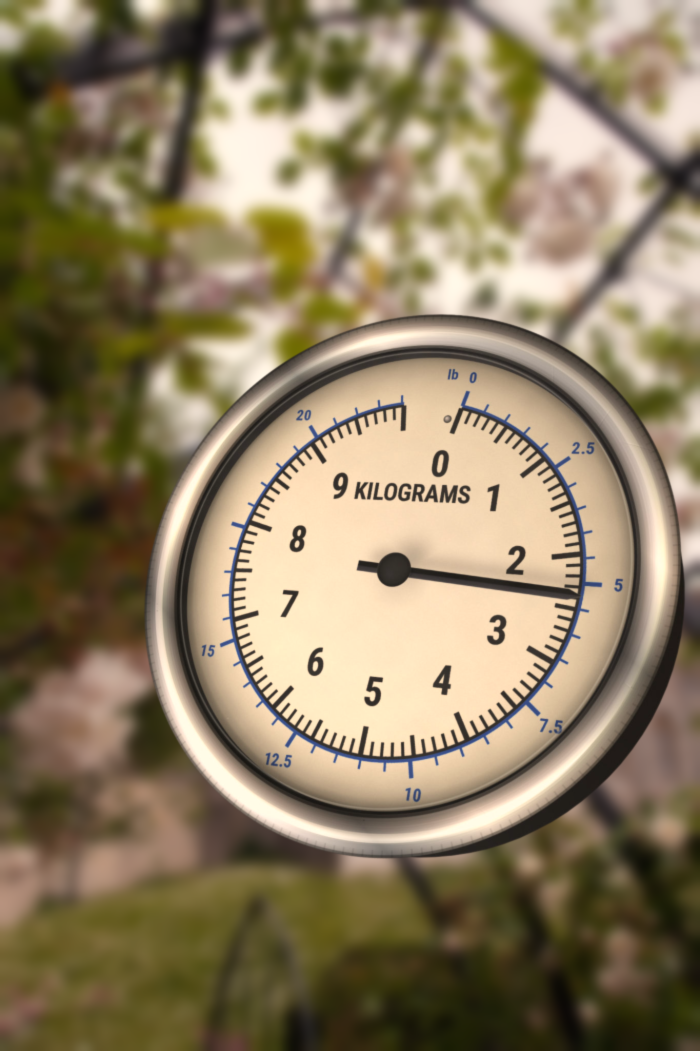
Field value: 2.4 kg
